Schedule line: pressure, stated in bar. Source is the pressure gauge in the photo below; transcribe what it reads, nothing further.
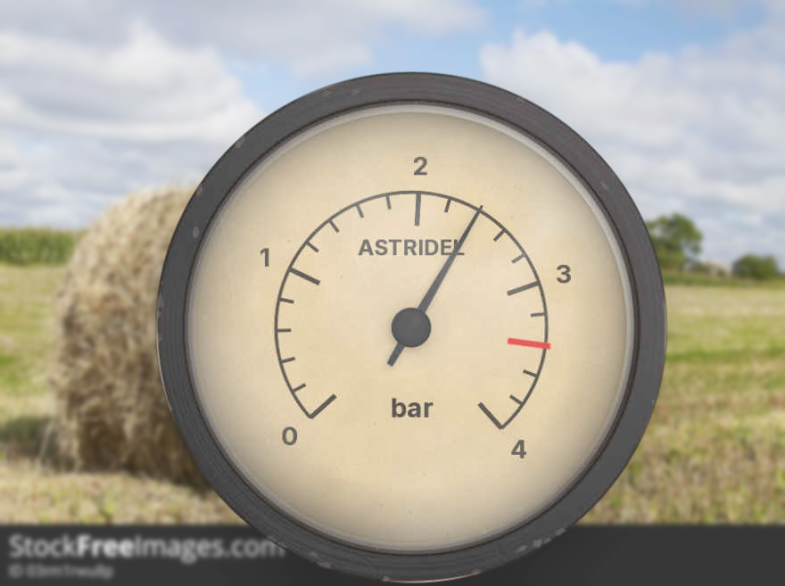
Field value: 2.4 bar
